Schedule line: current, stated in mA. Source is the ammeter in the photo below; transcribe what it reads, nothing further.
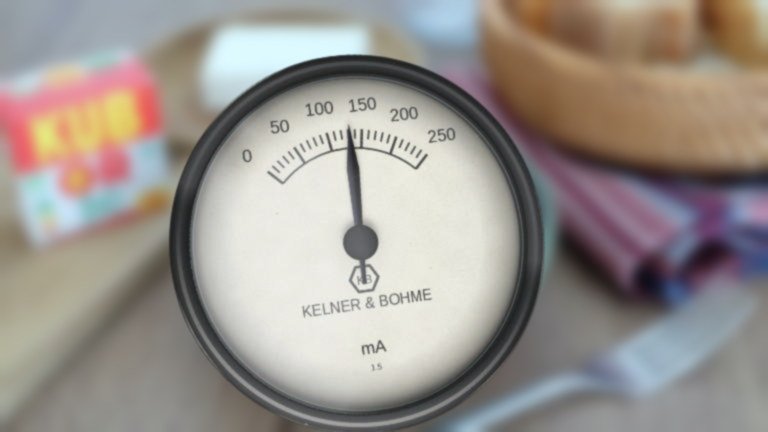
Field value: 130 mA
